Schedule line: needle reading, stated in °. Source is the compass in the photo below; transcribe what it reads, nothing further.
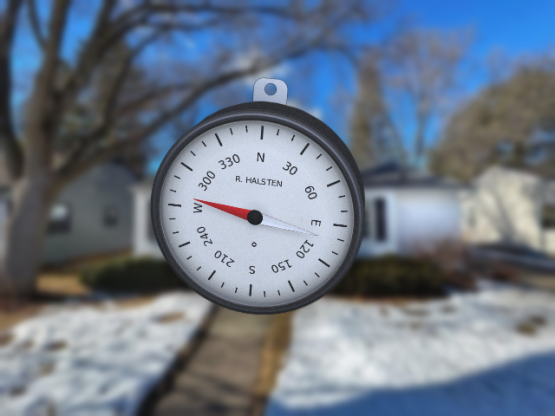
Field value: 280 °
